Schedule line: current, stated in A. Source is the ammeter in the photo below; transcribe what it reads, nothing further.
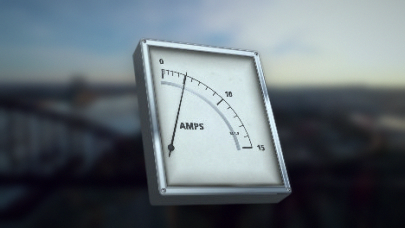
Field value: 5 A
